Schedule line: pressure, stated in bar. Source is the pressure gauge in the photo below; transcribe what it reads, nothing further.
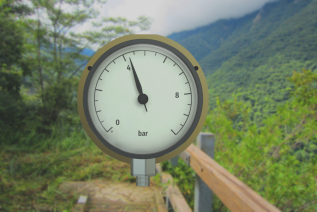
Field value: 4.25 bar
